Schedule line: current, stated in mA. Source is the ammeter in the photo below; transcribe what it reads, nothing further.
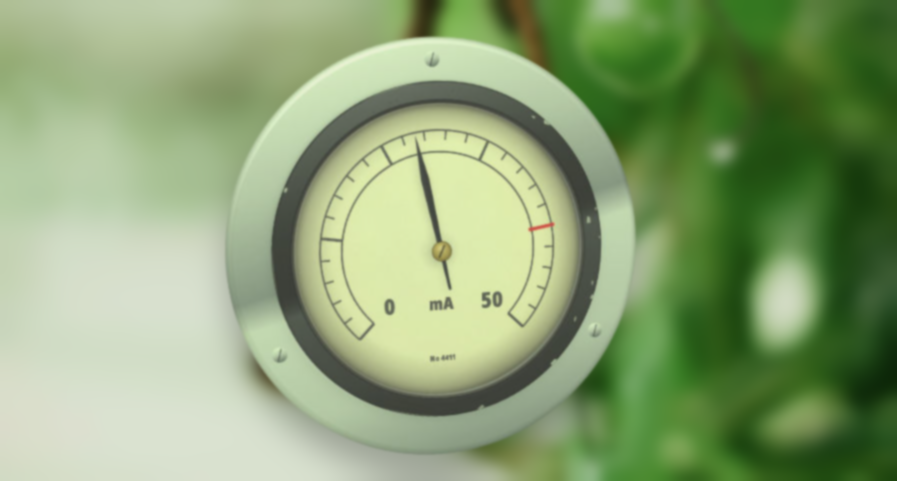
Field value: 23 mA
